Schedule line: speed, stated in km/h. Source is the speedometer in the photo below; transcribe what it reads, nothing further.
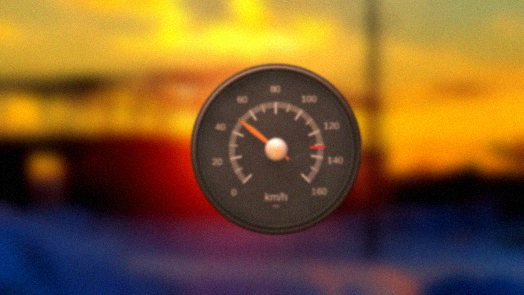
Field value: 50 km/h
